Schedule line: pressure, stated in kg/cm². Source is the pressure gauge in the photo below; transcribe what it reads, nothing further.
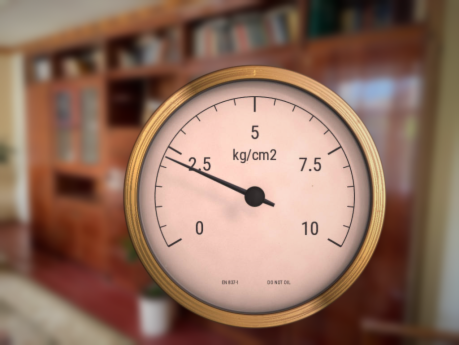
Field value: 2.25 kg/cm²
